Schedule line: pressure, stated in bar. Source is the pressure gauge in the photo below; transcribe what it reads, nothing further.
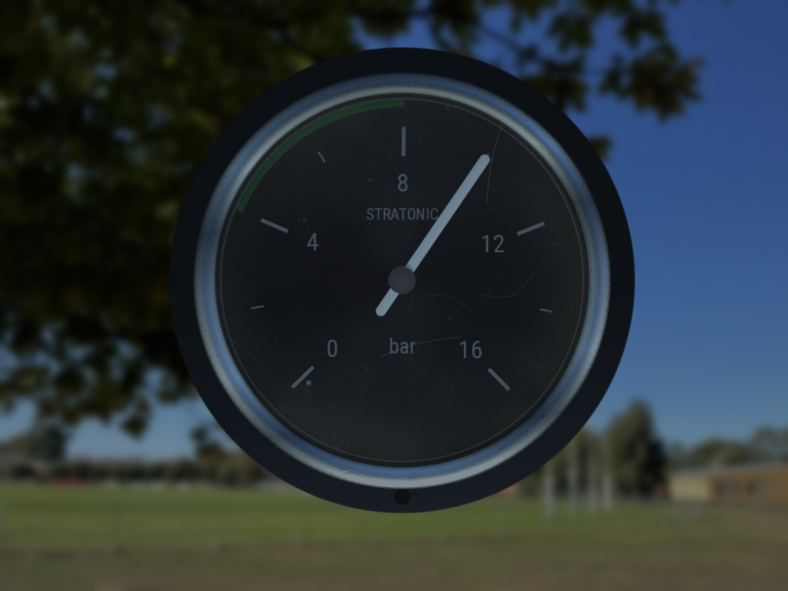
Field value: 10 bar
